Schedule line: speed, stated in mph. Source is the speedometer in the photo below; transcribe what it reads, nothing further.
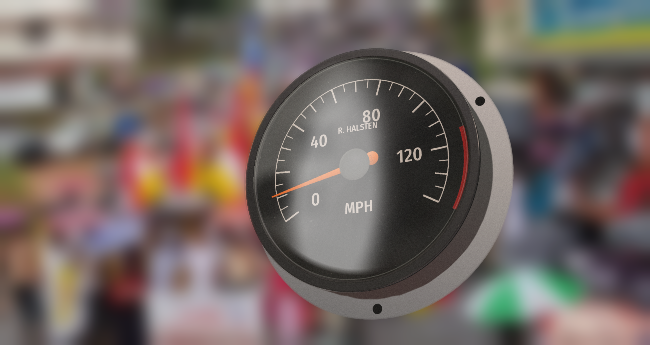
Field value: 10 mph
